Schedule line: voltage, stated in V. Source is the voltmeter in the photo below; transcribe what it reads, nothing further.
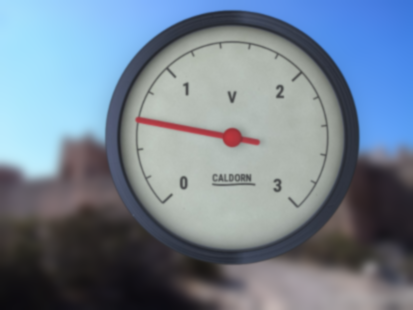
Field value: 0.6 V
